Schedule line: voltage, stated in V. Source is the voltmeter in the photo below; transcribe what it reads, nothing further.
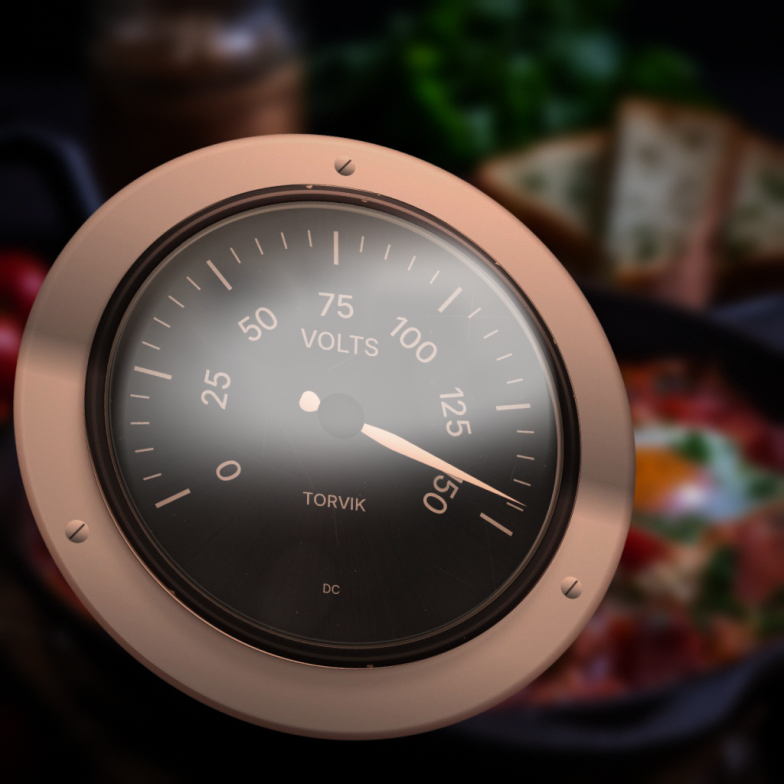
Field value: 145 V
